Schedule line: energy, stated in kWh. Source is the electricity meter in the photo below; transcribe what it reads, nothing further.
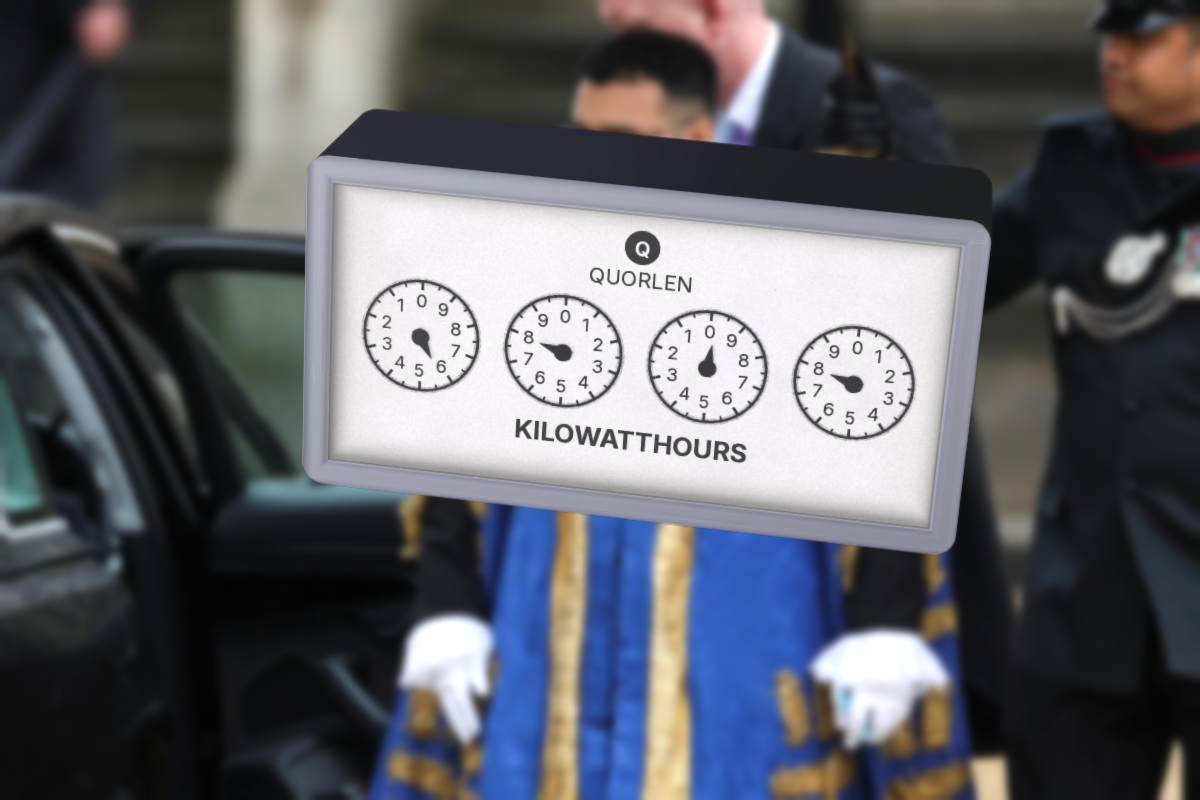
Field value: 5798 kWh
